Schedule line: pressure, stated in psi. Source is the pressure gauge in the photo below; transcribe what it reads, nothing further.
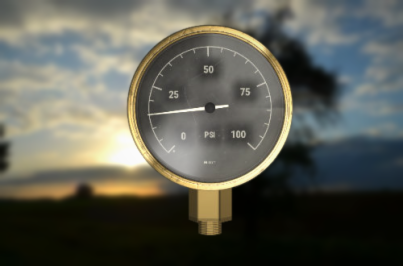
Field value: 15 psi
